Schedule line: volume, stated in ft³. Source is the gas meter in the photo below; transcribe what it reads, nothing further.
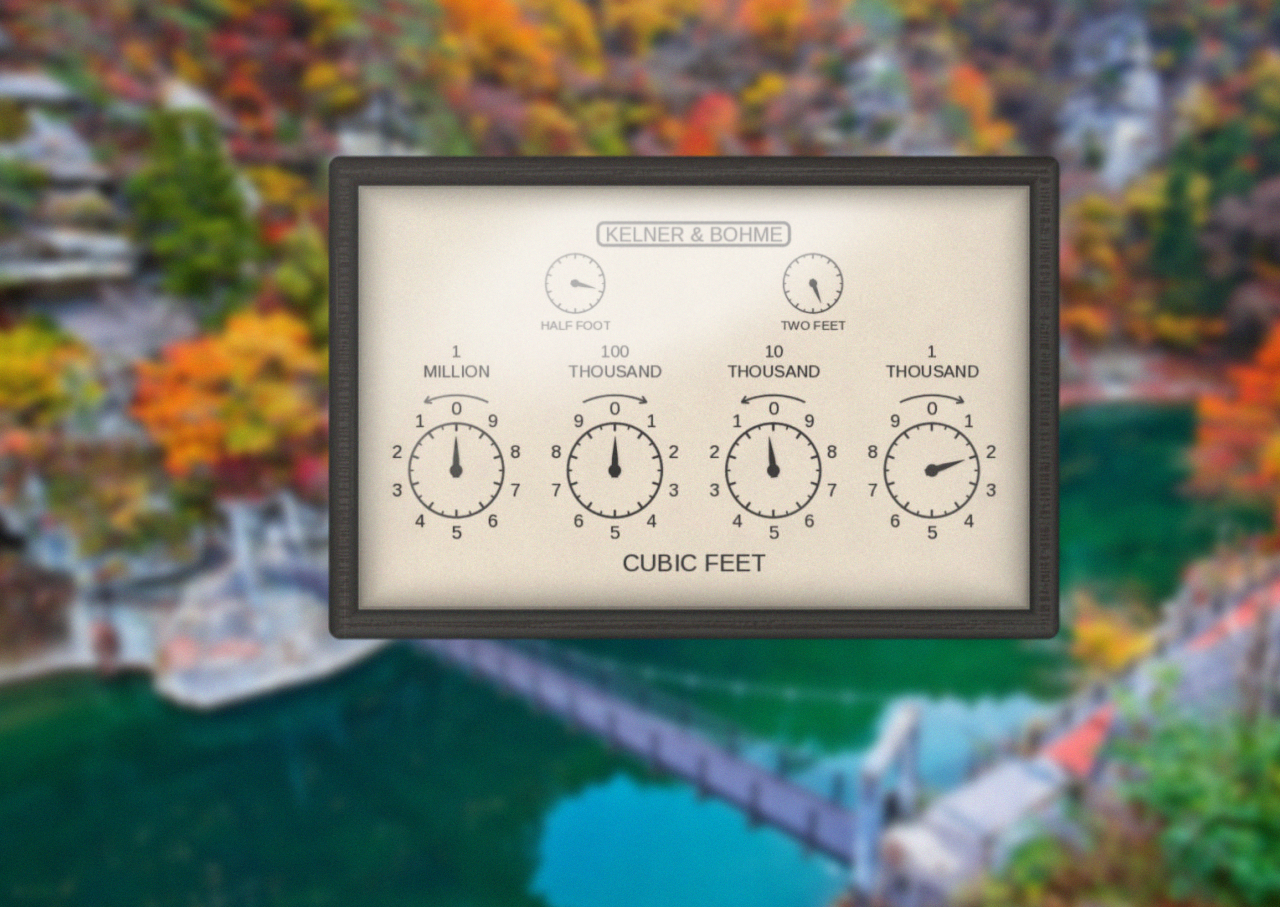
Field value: 200 ft³
